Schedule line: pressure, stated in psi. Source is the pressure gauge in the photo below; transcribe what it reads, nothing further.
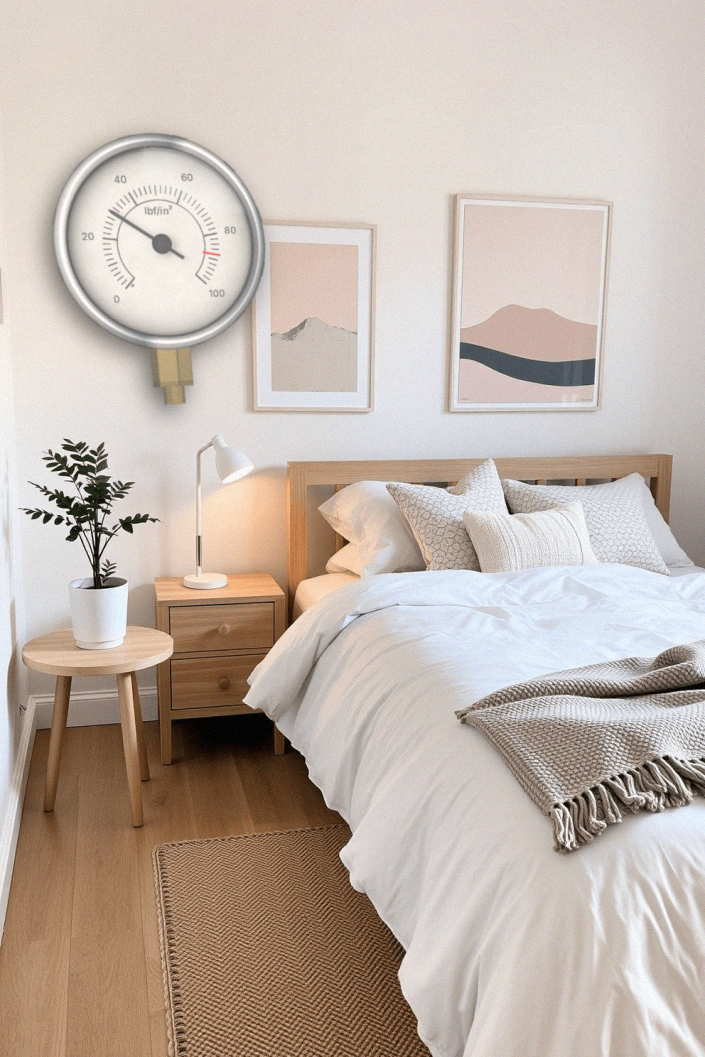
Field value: 30 psi
